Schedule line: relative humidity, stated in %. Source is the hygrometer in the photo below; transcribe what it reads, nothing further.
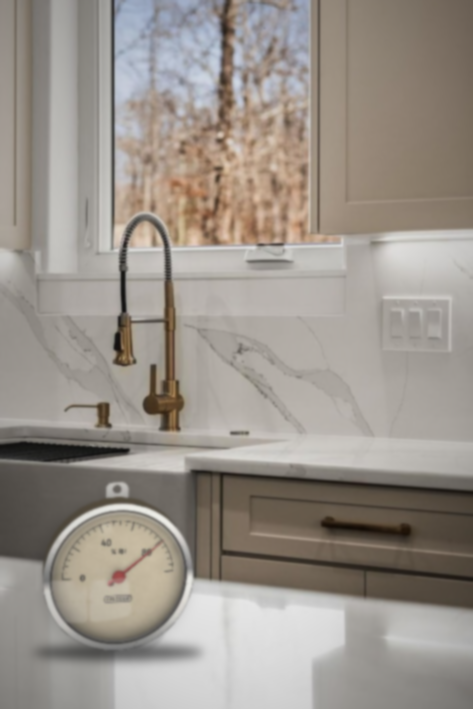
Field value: 80 %
